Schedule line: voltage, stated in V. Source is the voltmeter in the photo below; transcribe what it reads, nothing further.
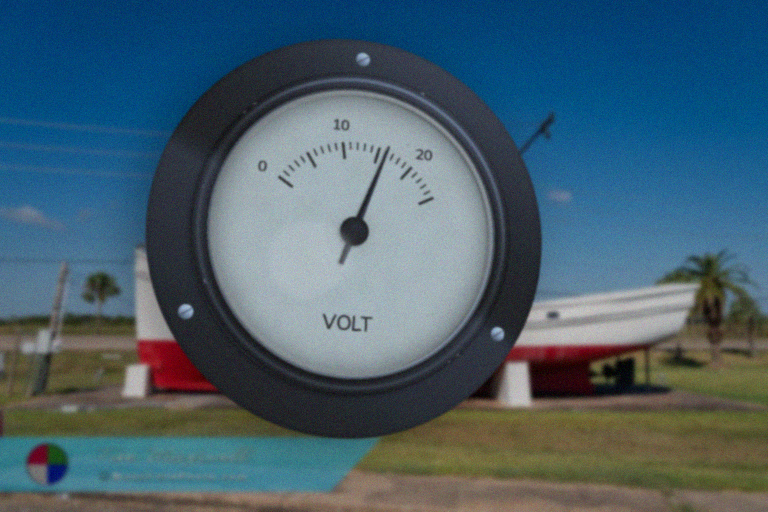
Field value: 16 V
